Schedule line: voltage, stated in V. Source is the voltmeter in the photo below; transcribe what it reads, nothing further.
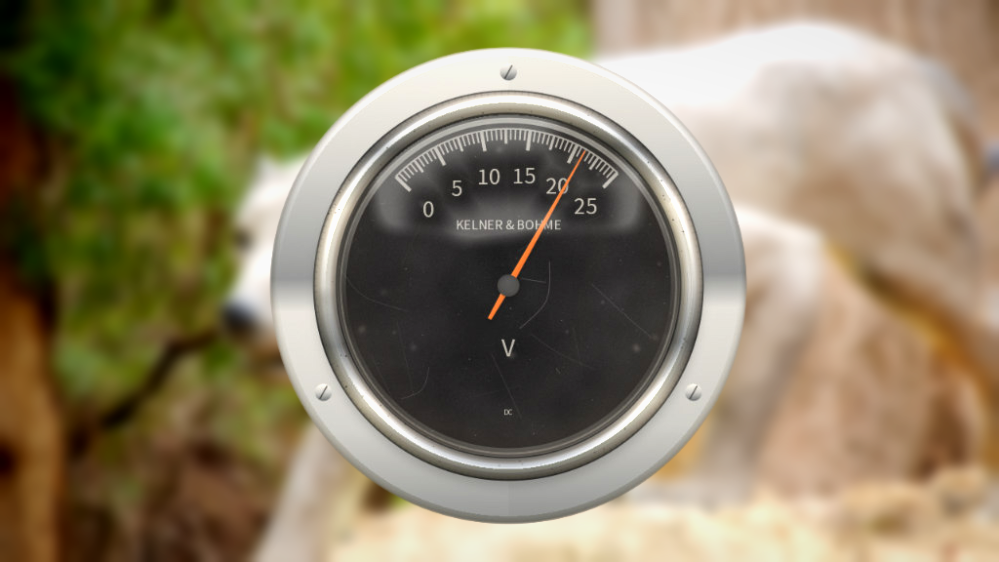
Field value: 21 V
